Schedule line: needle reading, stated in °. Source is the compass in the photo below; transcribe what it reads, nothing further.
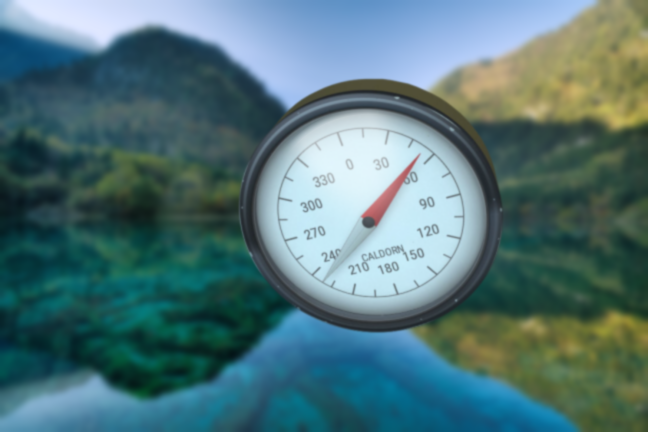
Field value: 52.5 °
